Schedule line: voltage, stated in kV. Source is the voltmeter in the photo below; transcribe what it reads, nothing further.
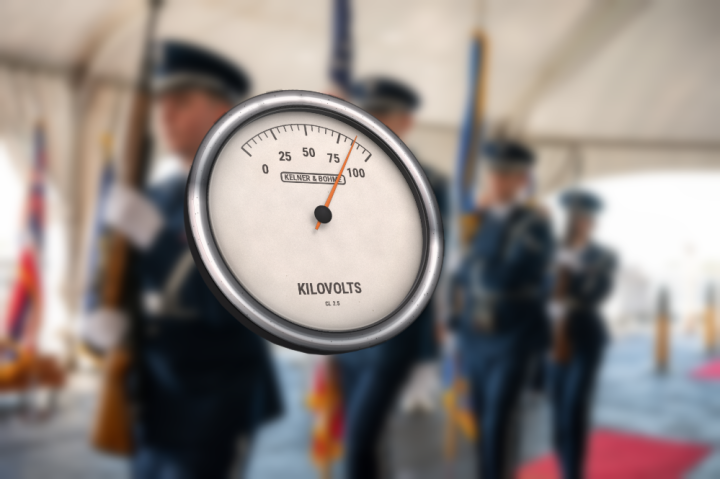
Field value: 85 kV
